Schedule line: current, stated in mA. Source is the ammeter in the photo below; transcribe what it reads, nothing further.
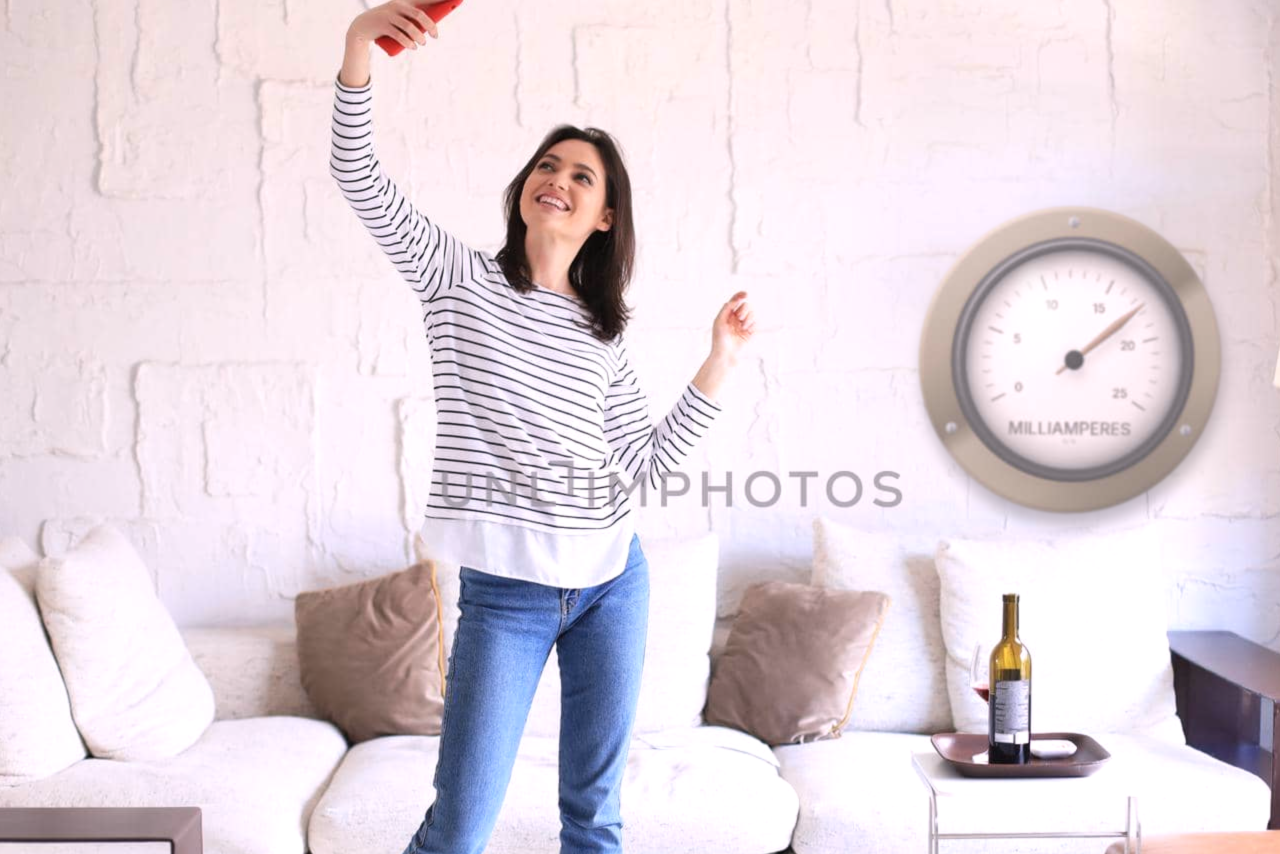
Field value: 17.5 mA
